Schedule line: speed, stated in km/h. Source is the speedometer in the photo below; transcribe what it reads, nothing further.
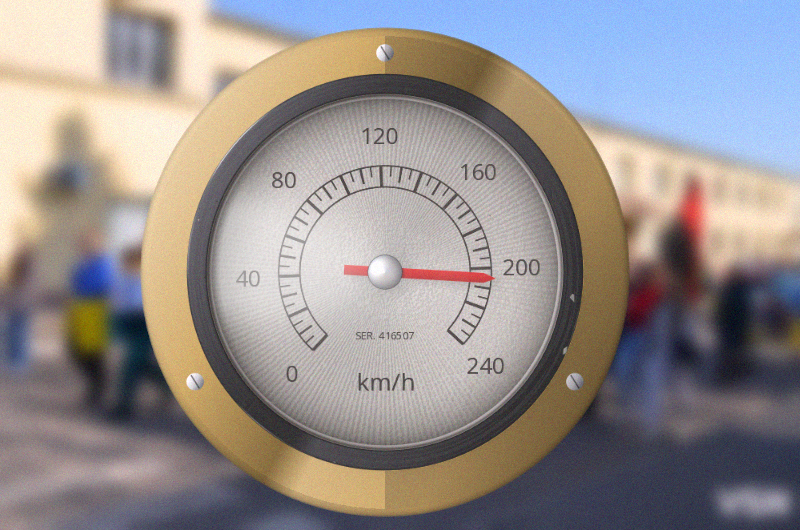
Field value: 205 km/h
